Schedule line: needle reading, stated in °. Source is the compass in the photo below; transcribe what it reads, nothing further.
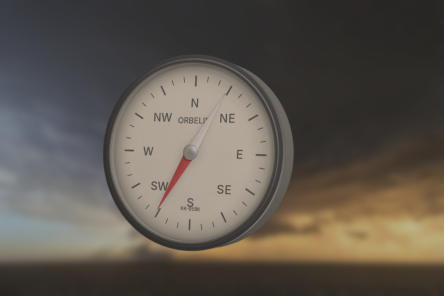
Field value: 210 °
